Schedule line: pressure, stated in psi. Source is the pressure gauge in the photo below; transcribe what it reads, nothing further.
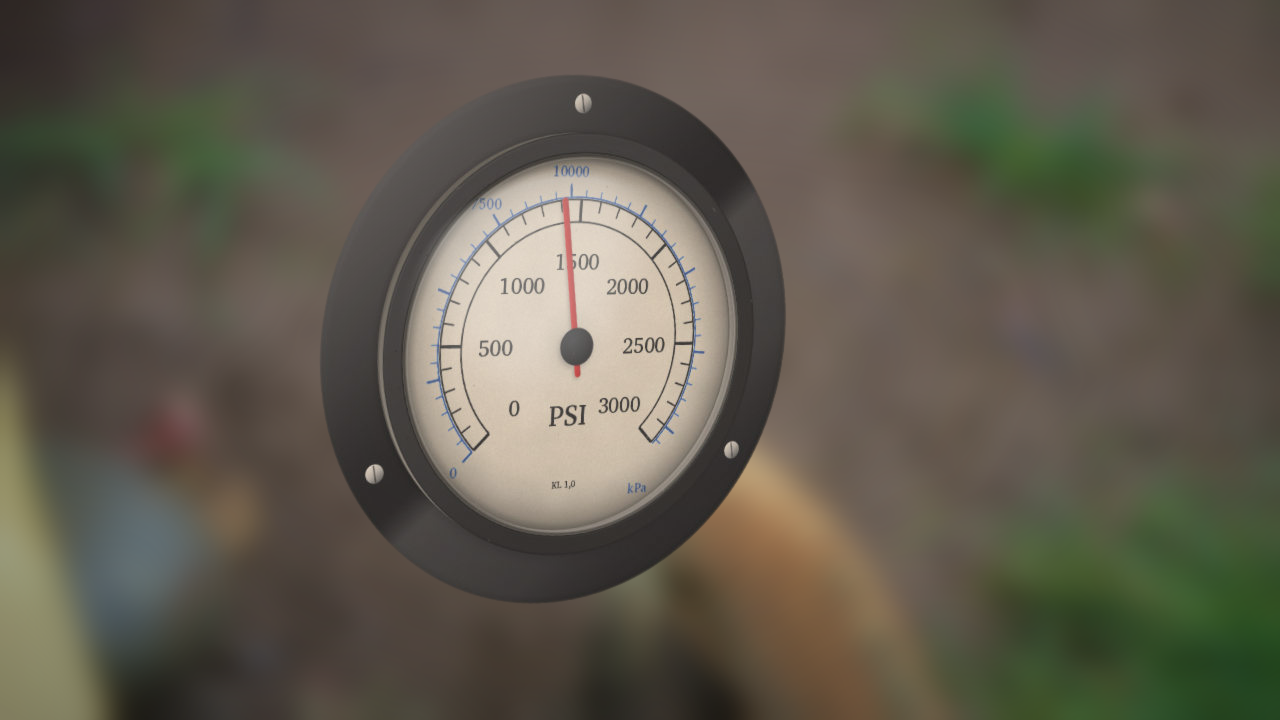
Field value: 1400 psi
